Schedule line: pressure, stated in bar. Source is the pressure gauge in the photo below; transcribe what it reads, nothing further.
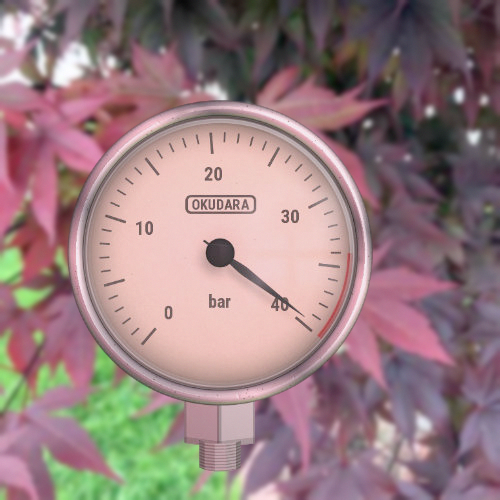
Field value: 39.5 bar
